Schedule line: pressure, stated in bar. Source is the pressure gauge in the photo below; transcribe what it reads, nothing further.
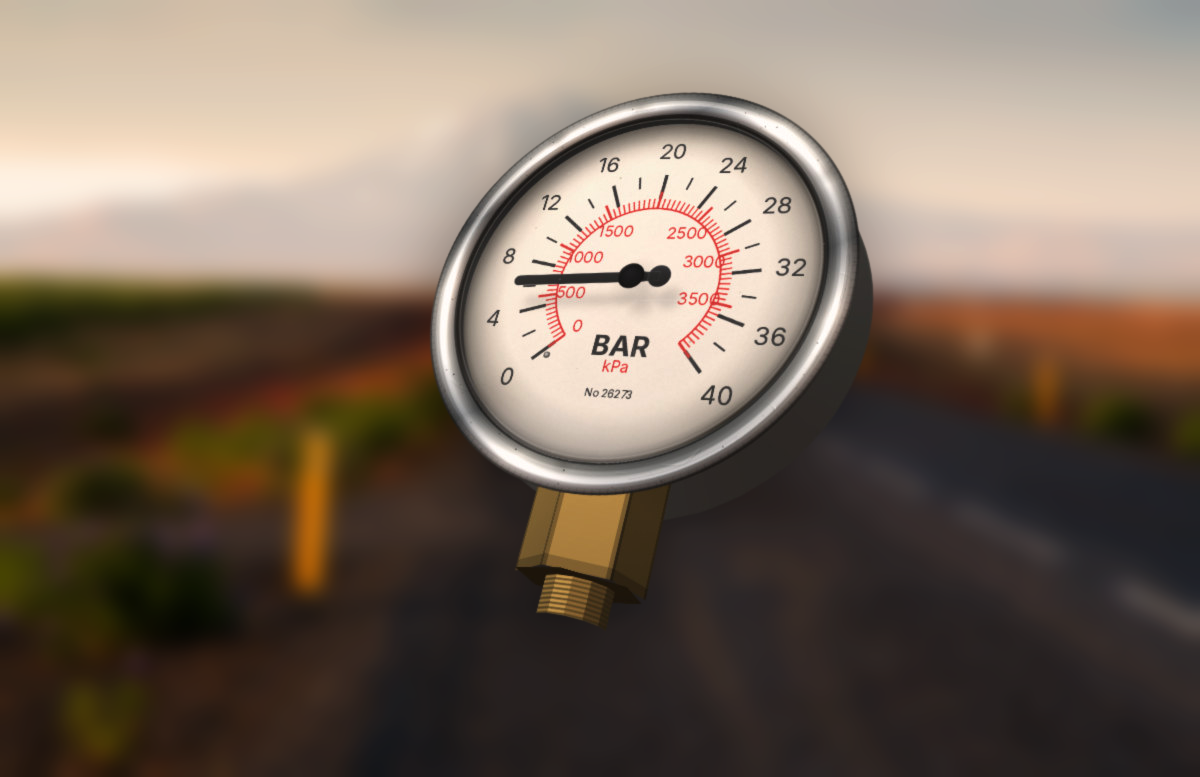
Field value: 6 bar
